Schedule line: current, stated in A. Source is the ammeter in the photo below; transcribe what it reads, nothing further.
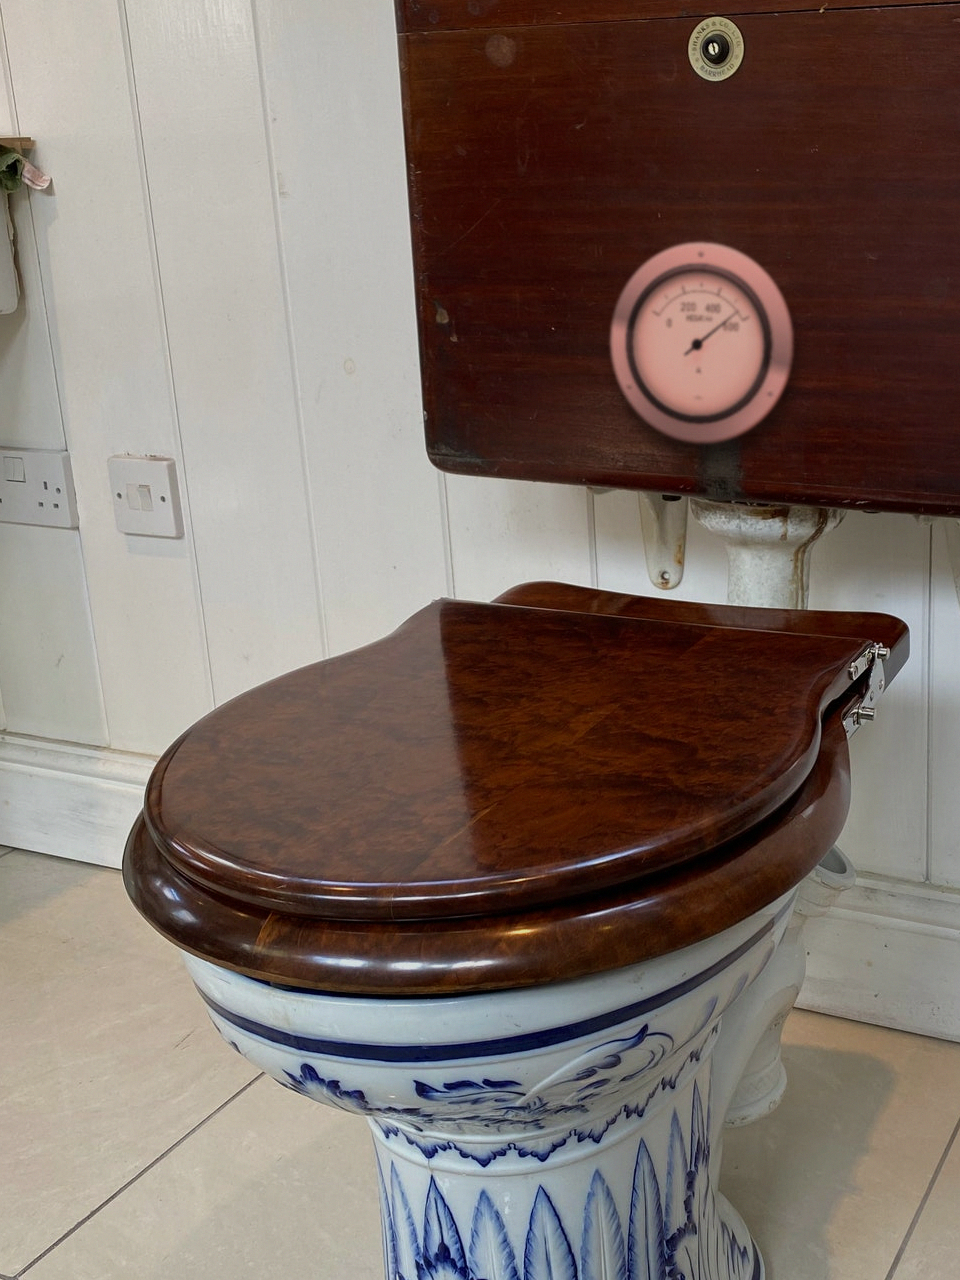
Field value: 550 A
